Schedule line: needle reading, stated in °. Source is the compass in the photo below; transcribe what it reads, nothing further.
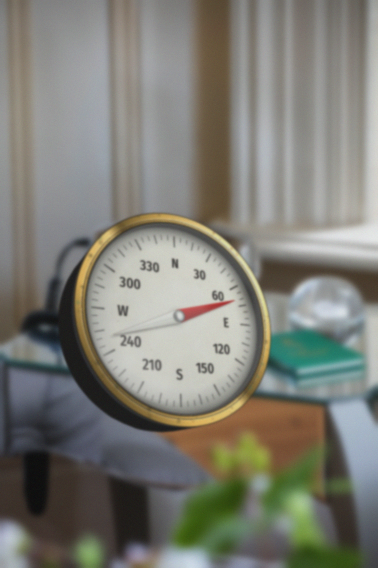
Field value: 70 °
